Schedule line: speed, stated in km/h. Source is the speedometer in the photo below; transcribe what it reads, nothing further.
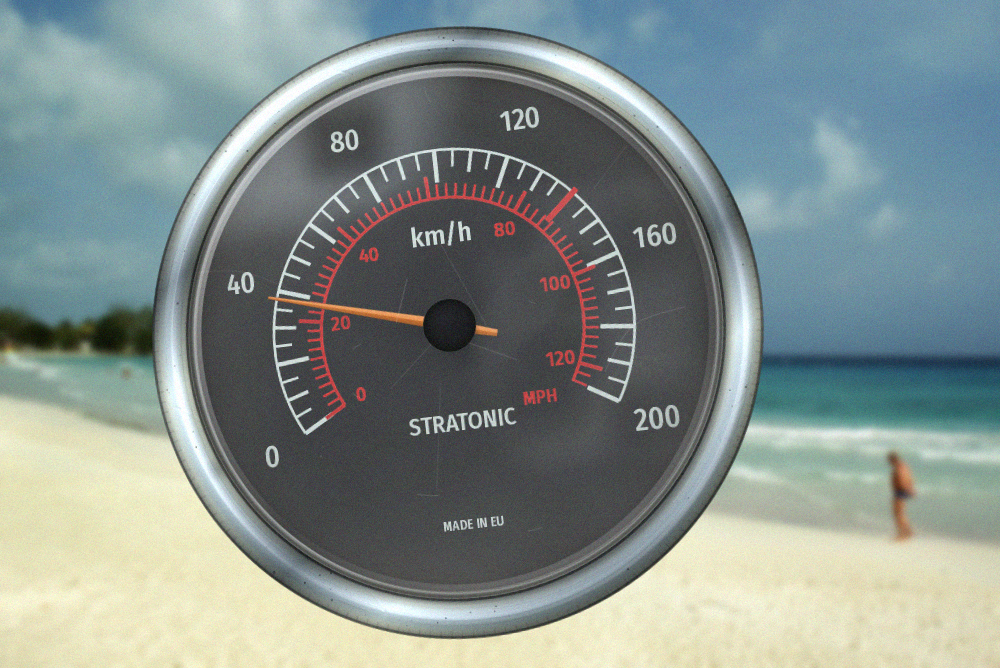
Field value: 37.5 km/h
